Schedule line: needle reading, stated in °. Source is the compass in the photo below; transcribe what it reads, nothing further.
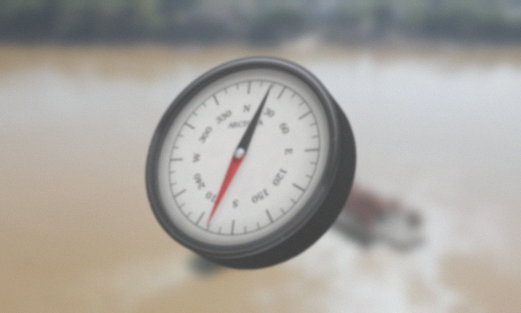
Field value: 200 °
